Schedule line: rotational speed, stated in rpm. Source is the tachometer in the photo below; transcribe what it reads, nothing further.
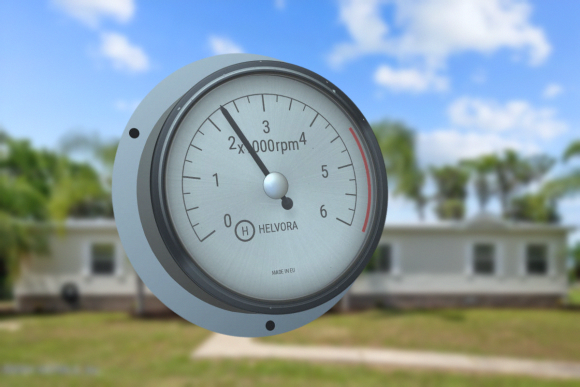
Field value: 2250 rpm
